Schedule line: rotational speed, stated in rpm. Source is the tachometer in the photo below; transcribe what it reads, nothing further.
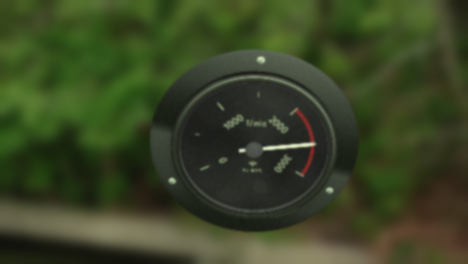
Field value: 2500 rpm
